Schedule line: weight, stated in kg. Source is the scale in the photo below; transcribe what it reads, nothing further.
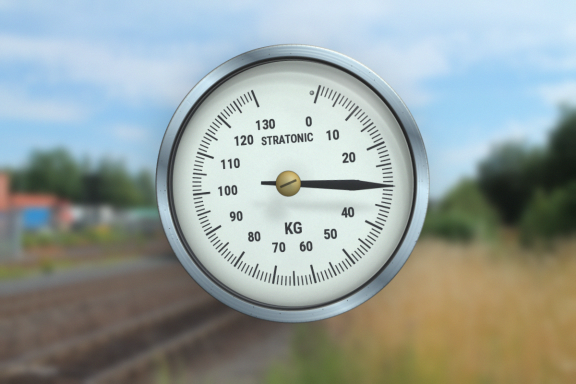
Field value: 30 kg
